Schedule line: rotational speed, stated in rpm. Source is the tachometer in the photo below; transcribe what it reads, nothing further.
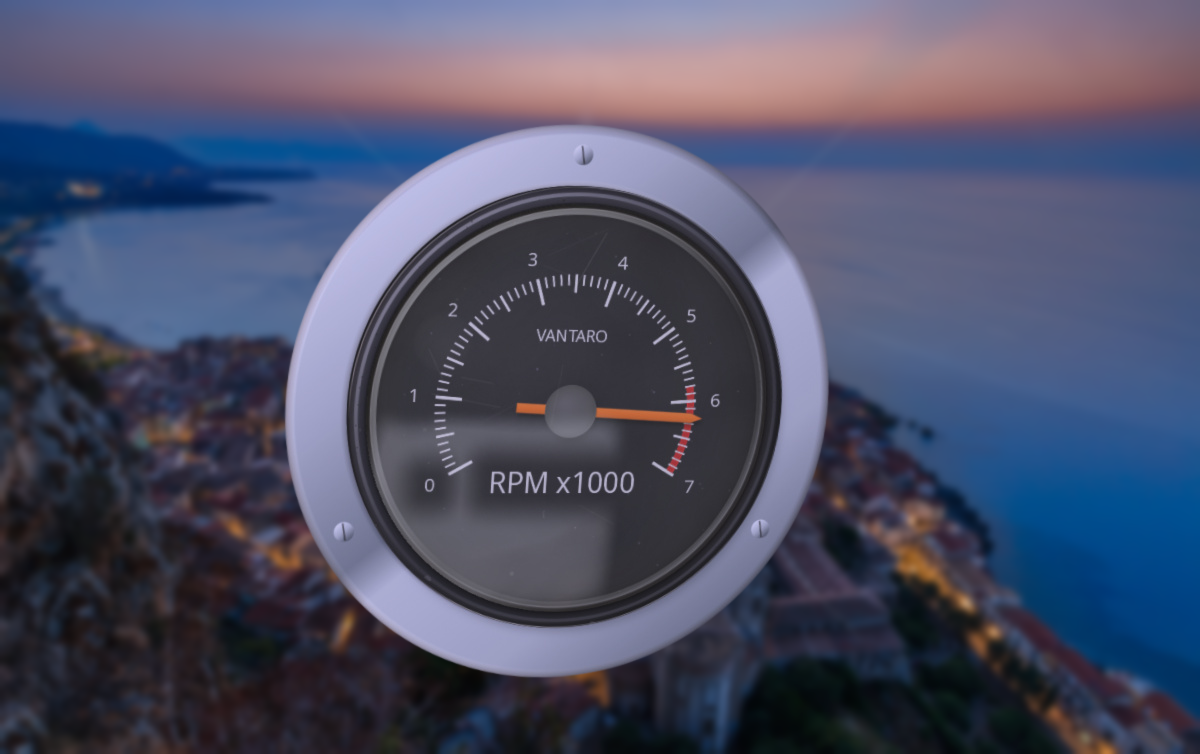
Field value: 6200 rpm
